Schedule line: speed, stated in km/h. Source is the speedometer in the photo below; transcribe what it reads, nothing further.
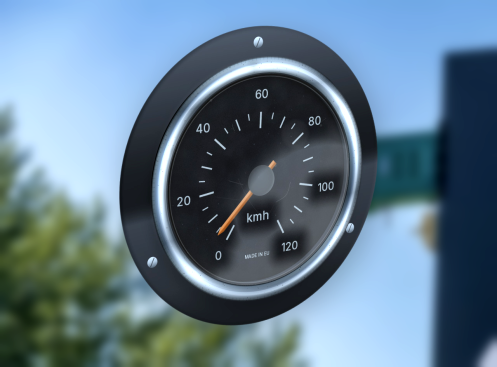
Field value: 5 km/h
